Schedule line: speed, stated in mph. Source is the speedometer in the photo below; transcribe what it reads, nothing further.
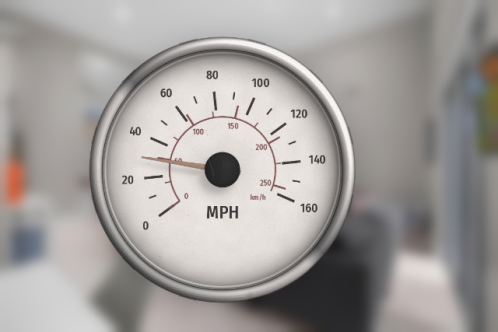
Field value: 30 mph
